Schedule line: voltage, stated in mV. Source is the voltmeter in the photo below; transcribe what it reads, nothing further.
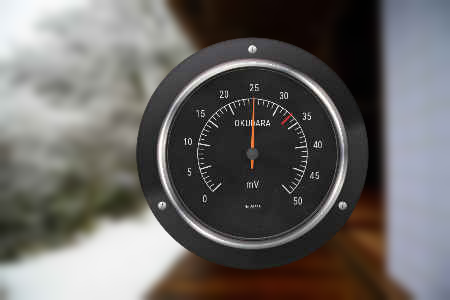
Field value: 25 mV
